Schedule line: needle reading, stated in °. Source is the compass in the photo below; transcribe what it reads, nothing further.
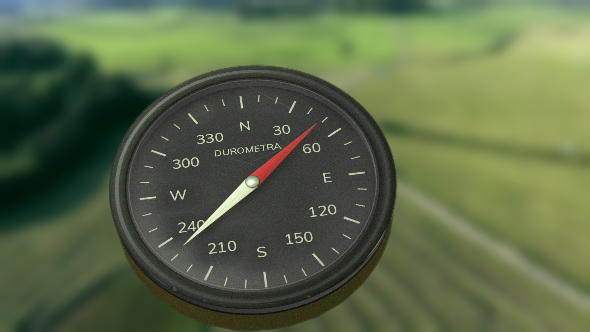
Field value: 50 °
